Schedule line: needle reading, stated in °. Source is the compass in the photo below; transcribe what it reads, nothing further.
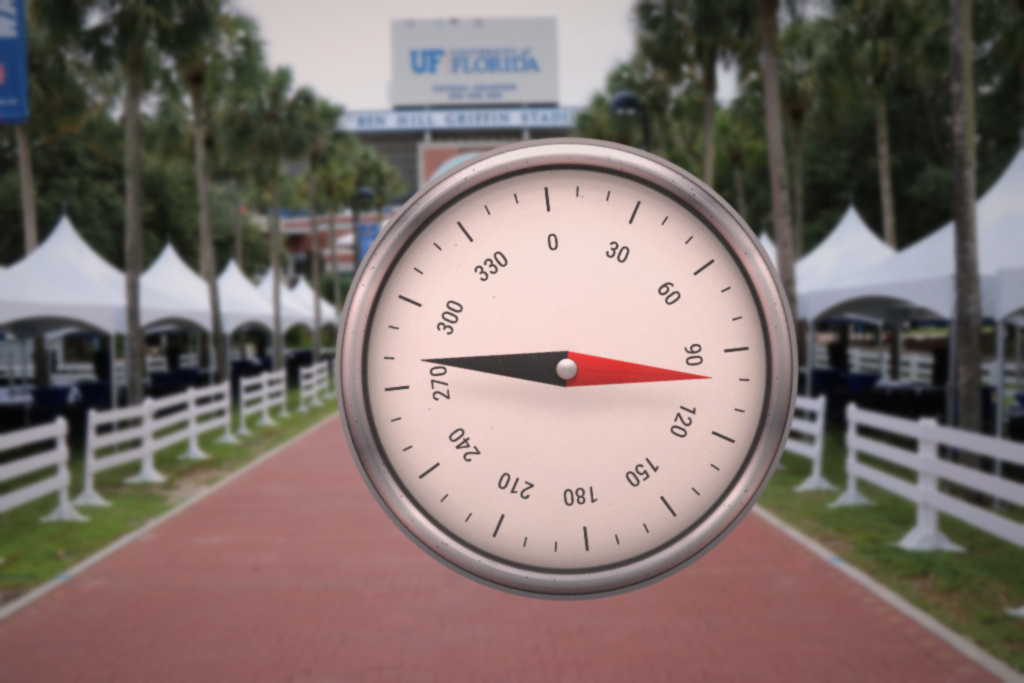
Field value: 100 °
